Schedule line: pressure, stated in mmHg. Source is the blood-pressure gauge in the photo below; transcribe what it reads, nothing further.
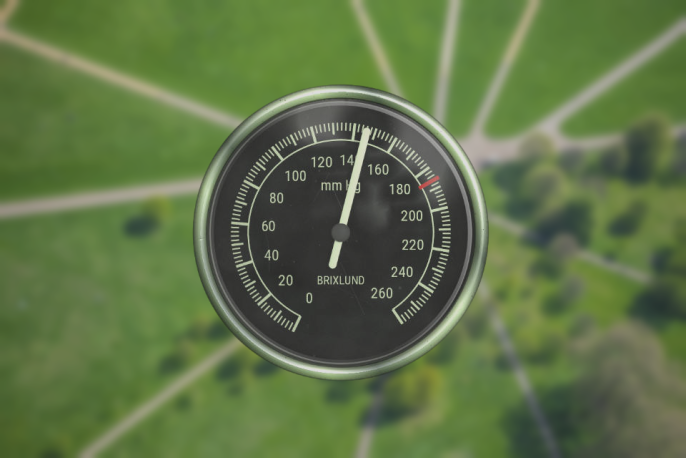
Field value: 146 mmHg
